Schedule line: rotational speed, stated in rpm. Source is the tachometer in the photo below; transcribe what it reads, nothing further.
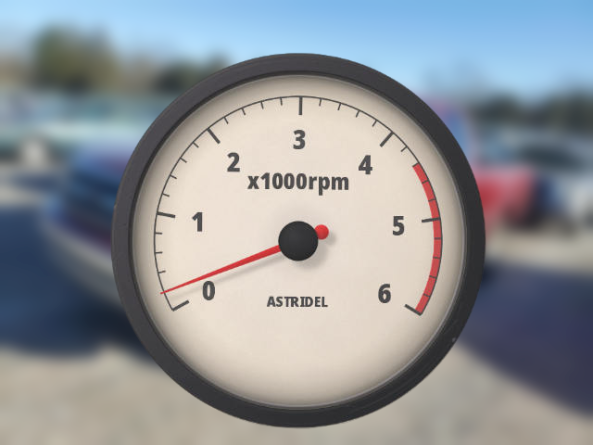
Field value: 200 rpm
